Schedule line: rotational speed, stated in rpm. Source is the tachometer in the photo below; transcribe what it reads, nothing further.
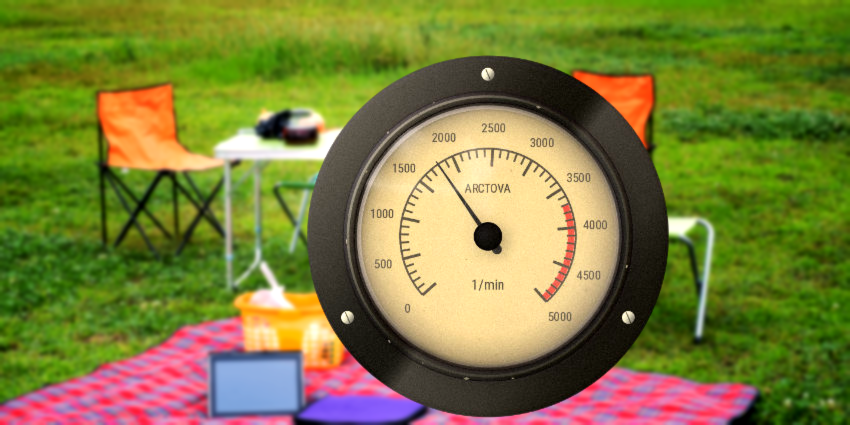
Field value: 1800 rpm
